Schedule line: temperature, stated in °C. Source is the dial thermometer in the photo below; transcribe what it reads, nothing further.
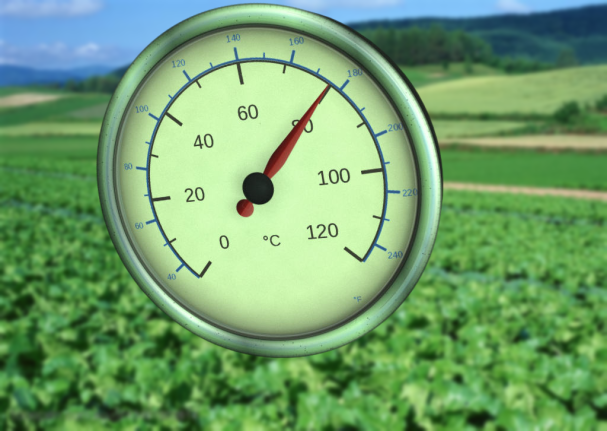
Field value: 80 °C
